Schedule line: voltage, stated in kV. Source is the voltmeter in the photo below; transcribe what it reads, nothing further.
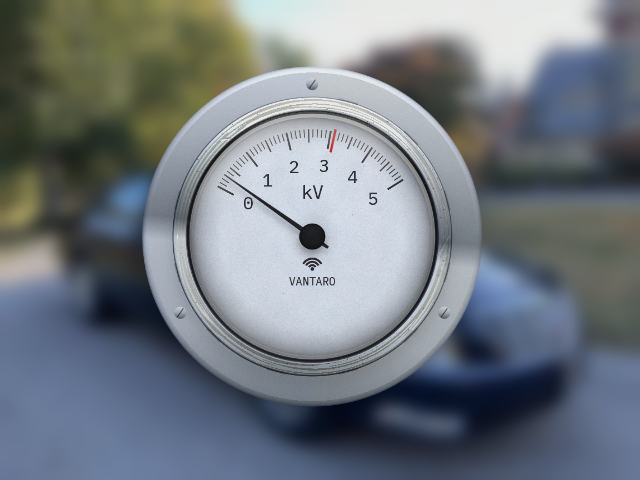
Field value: 0.3 kV
